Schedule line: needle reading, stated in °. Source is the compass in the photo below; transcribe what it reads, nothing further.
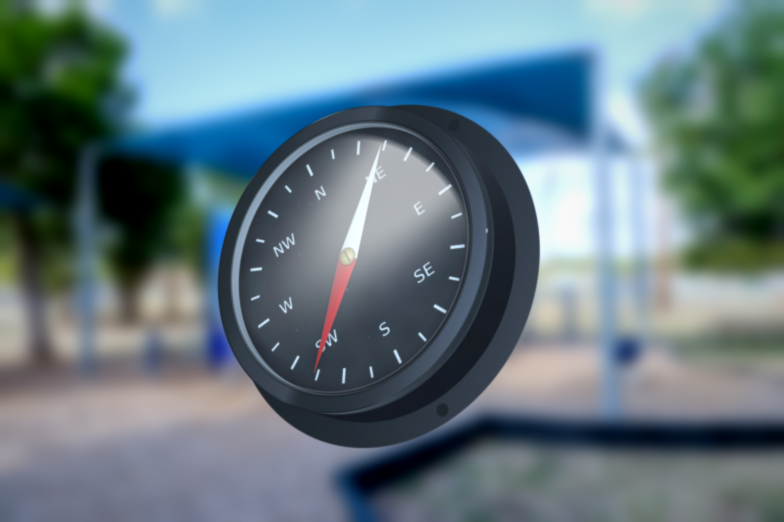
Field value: 225 °
